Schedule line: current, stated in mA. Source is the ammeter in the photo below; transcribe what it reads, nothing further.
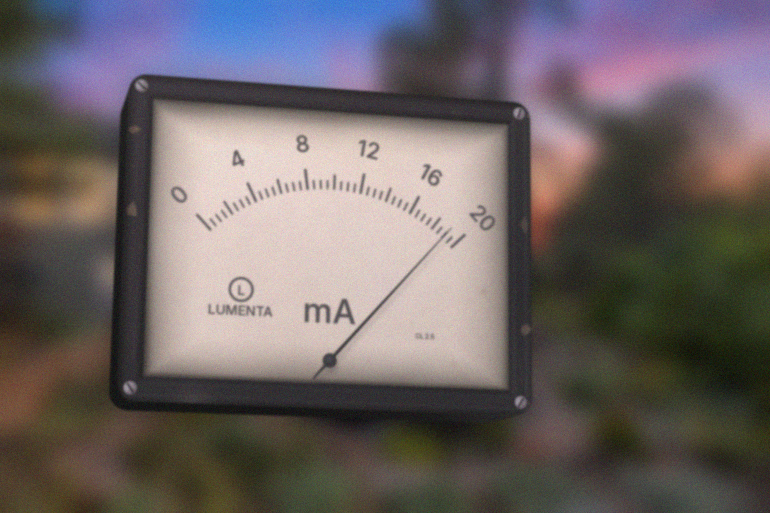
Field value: 19 mA
